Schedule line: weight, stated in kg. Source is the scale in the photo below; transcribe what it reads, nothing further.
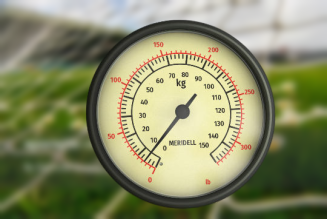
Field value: 6 kg
